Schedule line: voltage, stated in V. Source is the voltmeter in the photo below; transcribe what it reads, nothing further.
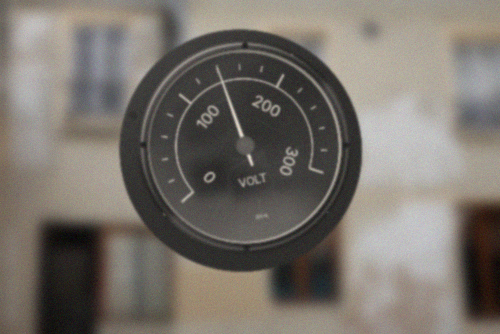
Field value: 140 V
